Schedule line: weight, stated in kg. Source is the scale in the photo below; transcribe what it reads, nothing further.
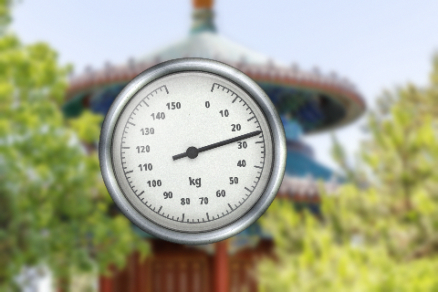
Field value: 26 kg
